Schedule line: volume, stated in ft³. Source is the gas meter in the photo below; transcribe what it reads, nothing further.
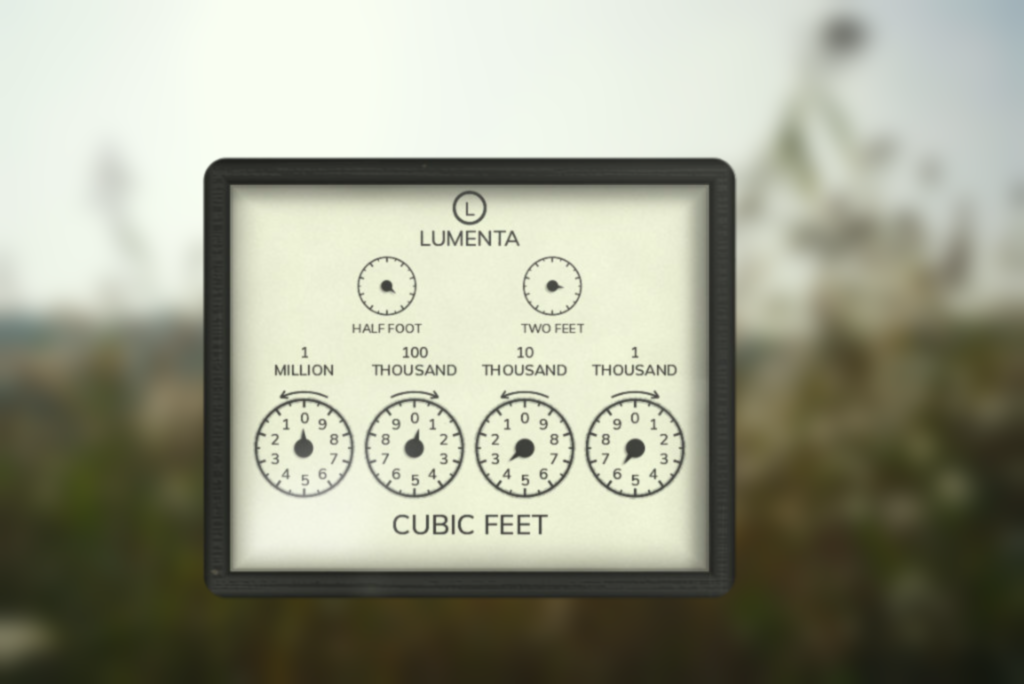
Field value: 3600 ft³
